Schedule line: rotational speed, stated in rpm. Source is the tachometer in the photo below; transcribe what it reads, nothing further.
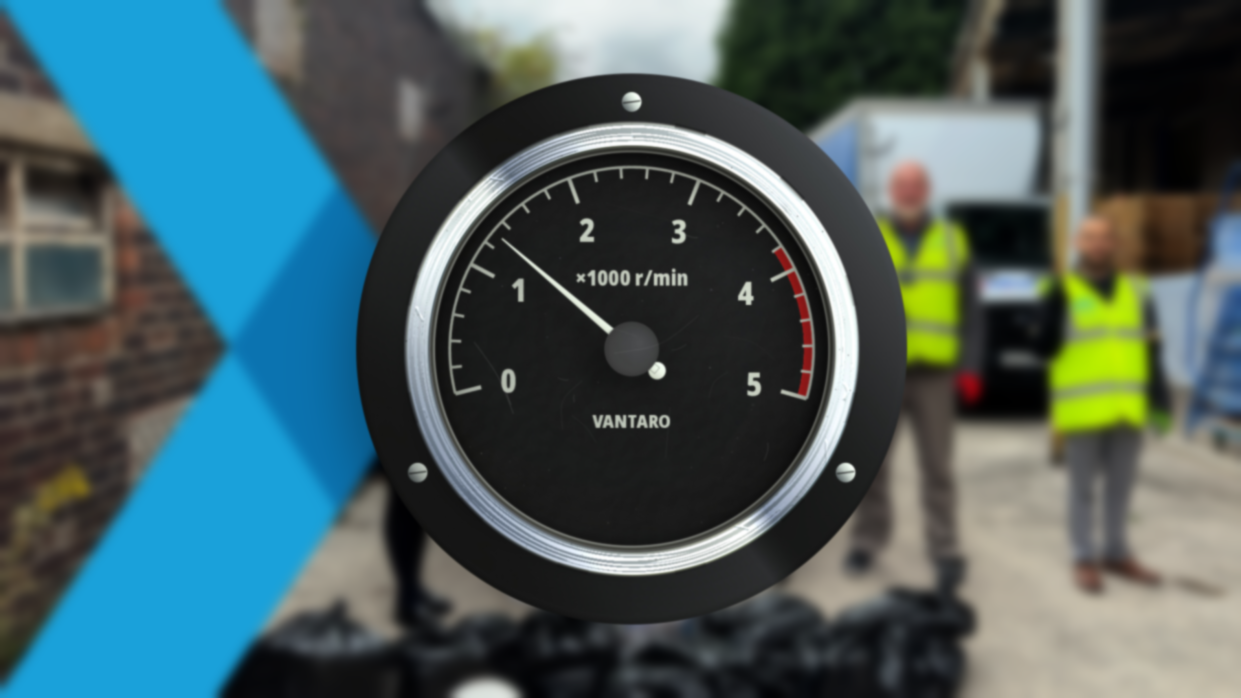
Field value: 1300 rpm
